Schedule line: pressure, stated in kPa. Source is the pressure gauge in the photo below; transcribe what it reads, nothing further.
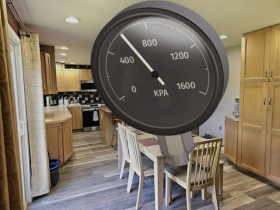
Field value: 600 kPa
